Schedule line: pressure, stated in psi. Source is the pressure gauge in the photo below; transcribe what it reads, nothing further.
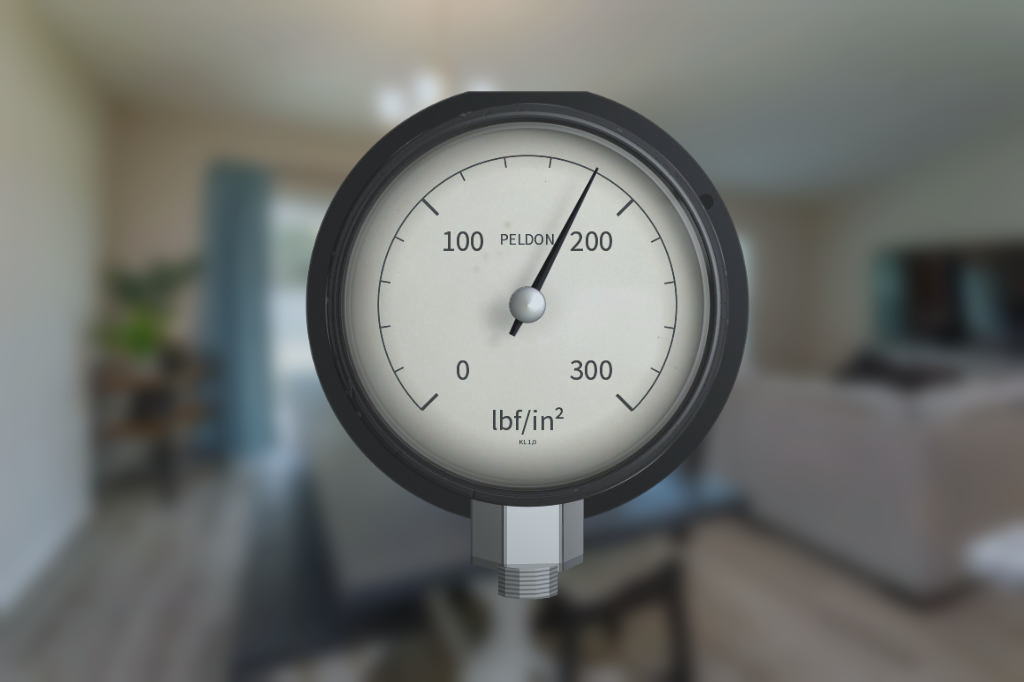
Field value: 180 psi
